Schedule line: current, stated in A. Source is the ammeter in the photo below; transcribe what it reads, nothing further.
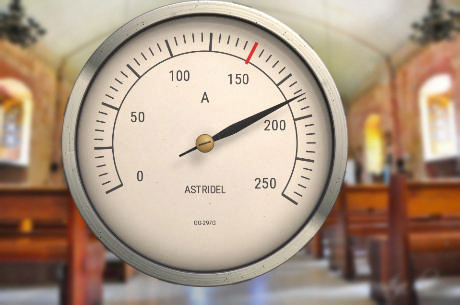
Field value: 187.5 A
